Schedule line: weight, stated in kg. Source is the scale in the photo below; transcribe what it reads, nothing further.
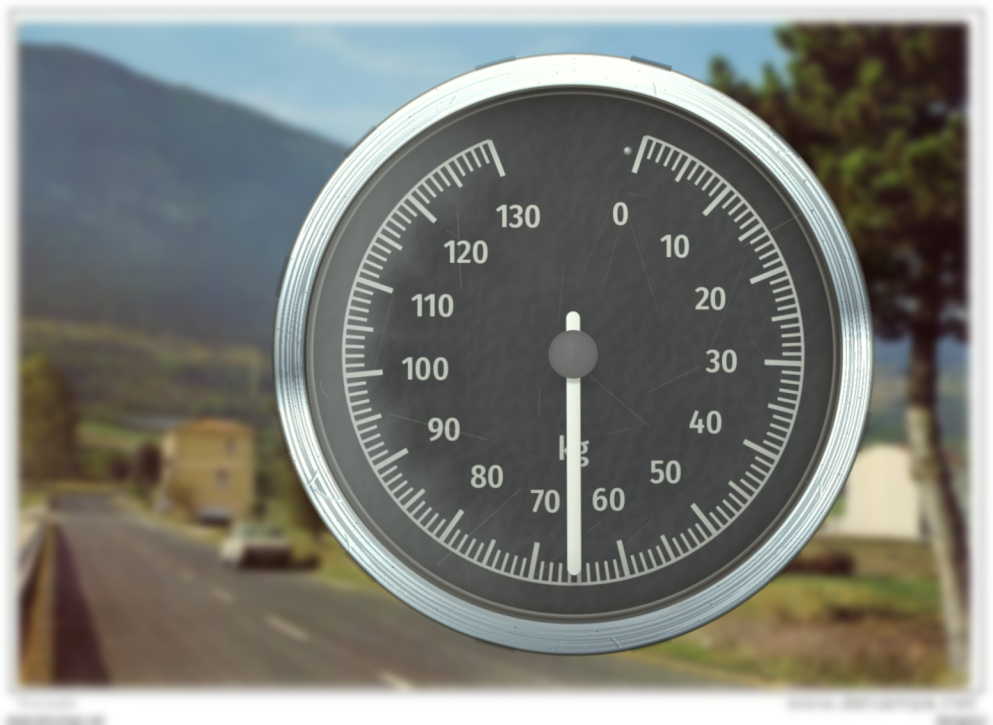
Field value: 65.5 kg
